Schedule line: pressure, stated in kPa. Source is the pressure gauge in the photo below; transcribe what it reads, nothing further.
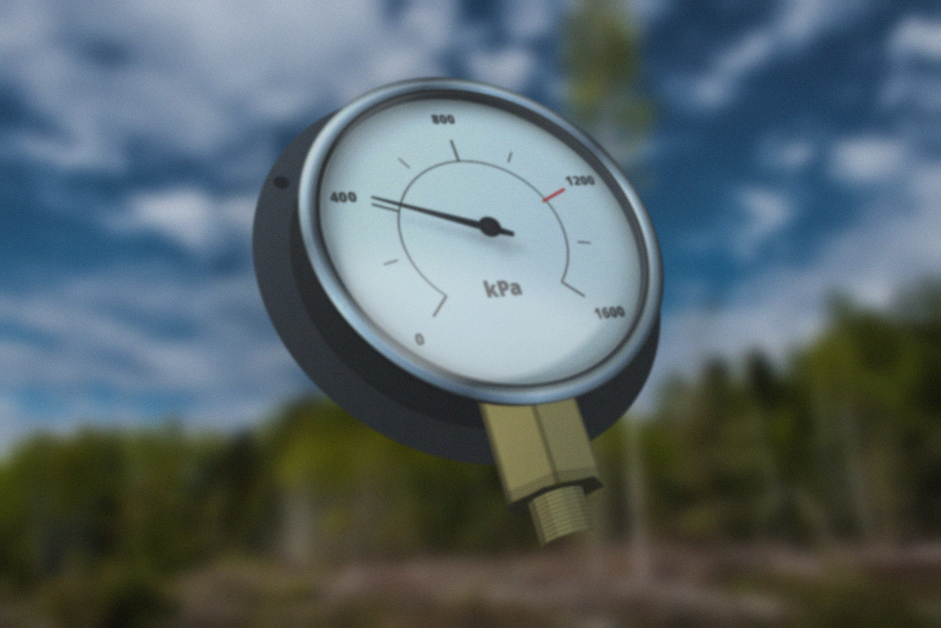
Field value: 400 kPa
